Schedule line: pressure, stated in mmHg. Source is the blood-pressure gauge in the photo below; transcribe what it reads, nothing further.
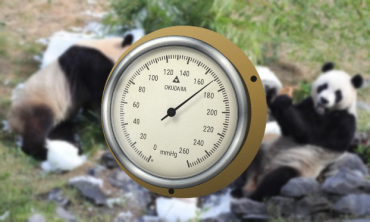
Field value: 170 mmHg
